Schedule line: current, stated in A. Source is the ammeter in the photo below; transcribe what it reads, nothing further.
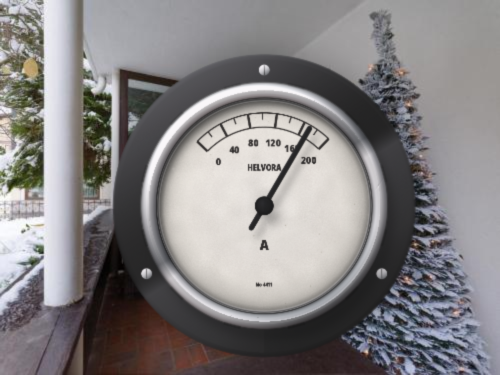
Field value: 170 A
